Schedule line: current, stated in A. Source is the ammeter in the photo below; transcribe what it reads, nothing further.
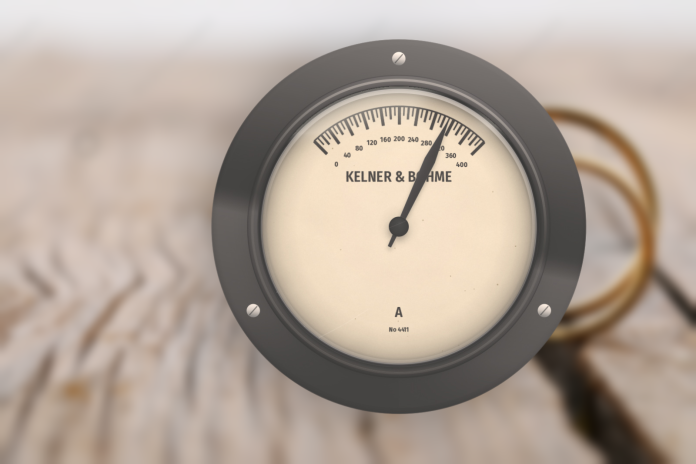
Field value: 310 A
